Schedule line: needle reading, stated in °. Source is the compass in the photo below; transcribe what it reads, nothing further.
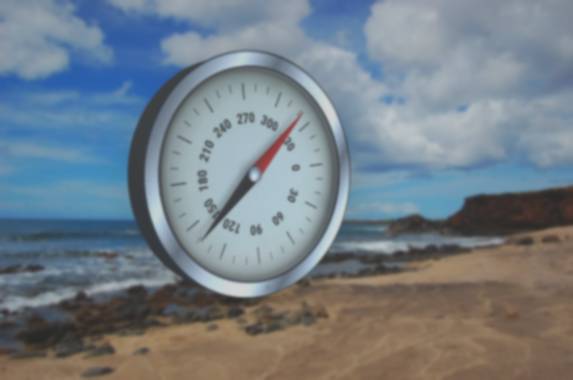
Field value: 320 °
